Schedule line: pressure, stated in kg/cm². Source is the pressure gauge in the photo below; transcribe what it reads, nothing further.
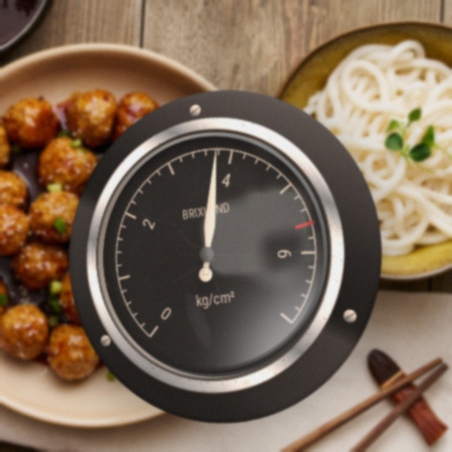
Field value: 3.8 kg/cm²
